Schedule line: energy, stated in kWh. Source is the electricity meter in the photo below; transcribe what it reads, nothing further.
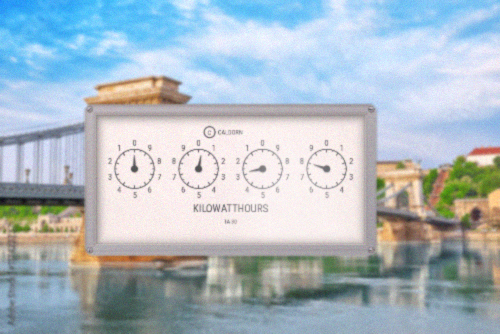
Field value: 28 kWh
